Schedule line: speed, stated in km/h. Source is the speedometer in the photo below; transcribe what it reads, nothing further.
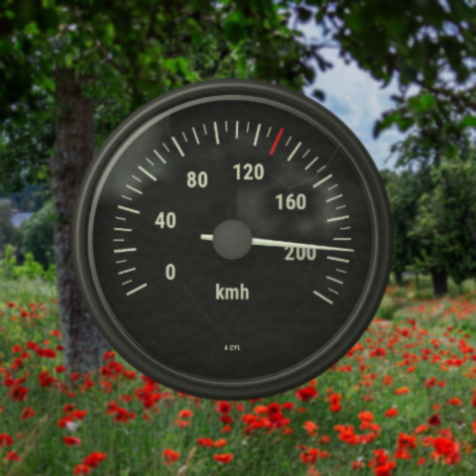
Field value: 195 km/h
